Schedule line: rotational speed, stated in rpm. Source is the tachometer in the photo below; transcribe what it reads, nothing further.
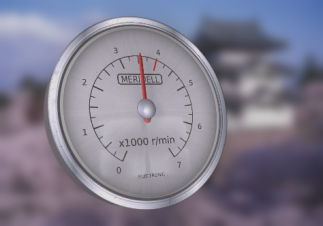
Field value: 3500 rpm
